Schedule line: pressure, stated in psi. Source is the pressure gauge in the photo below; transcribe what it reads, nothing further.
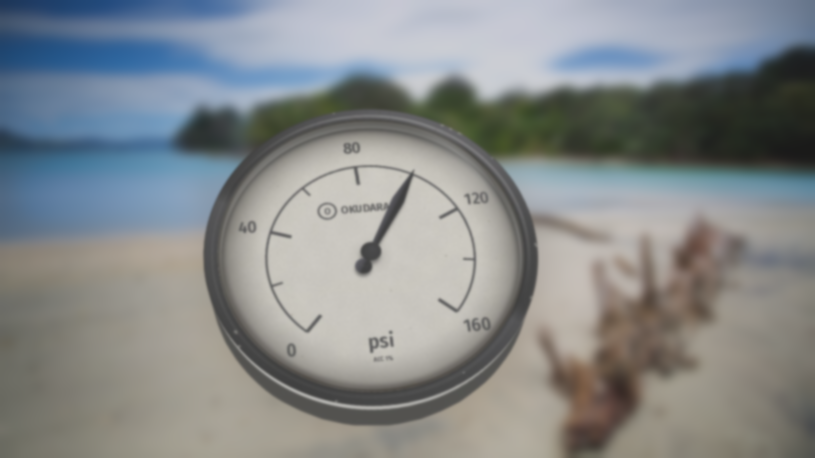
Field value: 100 psi
